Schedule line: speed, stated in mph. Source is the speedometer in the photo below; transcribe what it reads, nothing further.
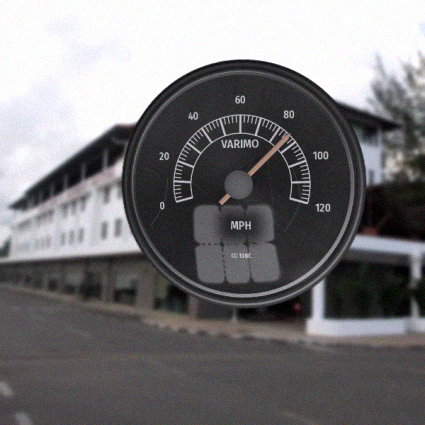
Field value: 86 mph
